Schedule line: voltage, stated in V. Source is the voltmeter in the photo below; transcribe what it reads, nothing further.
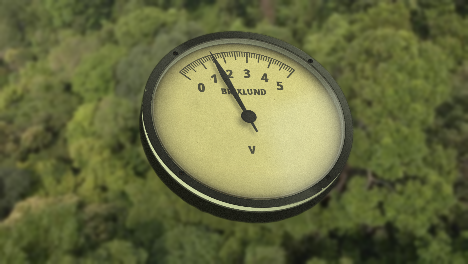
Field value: 1.5 V
